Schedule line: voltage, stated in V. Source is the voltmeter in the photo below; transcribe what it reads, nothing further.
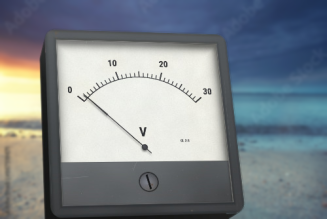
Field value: 1 V
